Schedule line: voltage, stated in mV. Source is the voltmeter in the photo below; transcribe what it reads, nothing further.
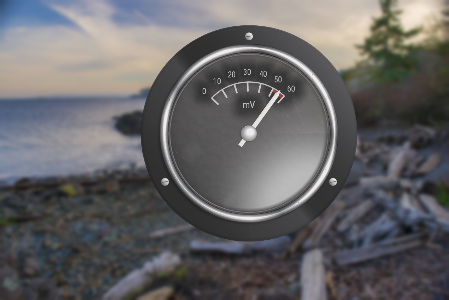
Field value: 55 mV
